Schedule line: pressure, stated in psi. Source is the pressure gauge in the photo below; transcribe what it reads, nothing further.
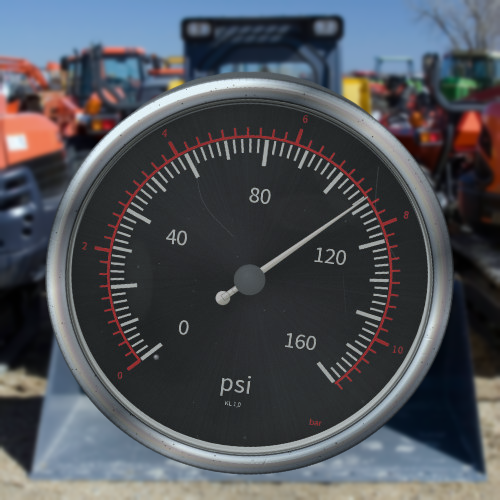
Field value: 108 psi
